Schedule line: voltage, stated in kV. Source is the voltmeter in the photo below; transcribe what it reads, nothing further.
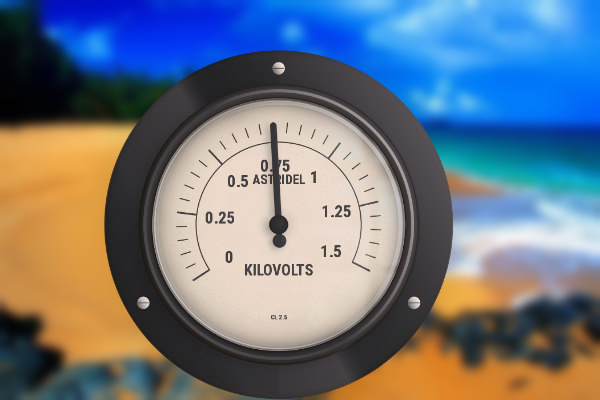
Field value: 0.75 kV
